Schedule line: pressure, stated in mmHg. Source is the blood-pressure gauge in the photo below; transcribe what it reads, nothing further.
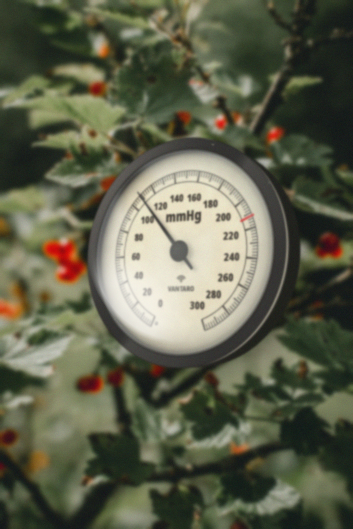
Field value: 110 mmHg
